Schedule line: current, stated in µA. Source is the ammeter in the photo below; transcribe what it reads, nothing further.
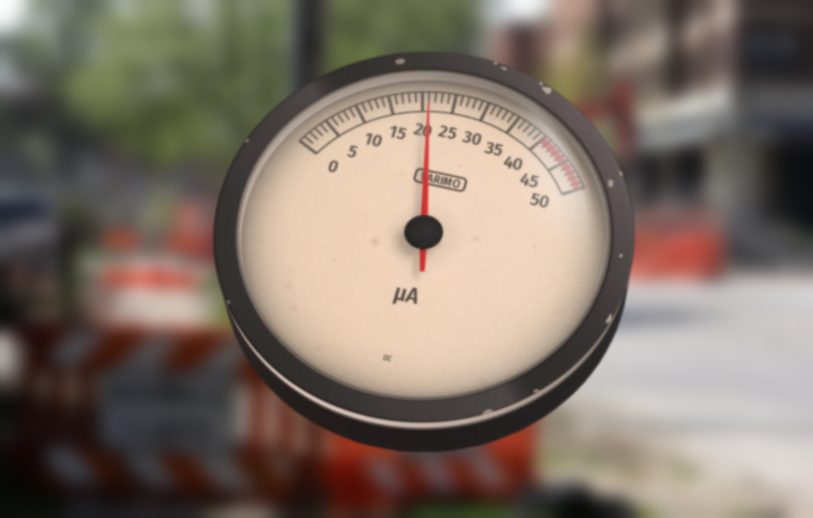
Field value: 21 µA
